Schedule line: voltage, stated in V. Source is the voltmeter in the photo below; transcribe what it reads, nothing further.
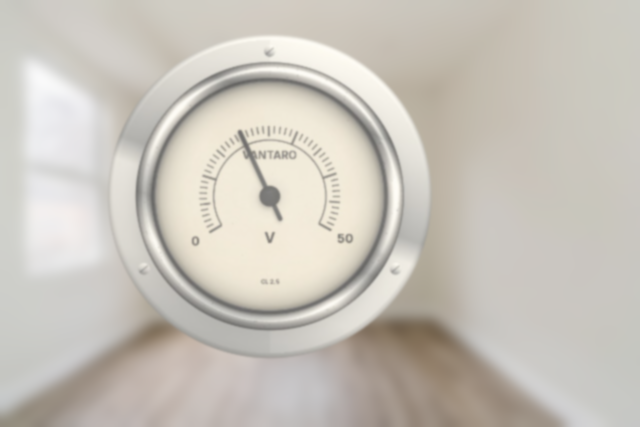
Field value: 20 V
